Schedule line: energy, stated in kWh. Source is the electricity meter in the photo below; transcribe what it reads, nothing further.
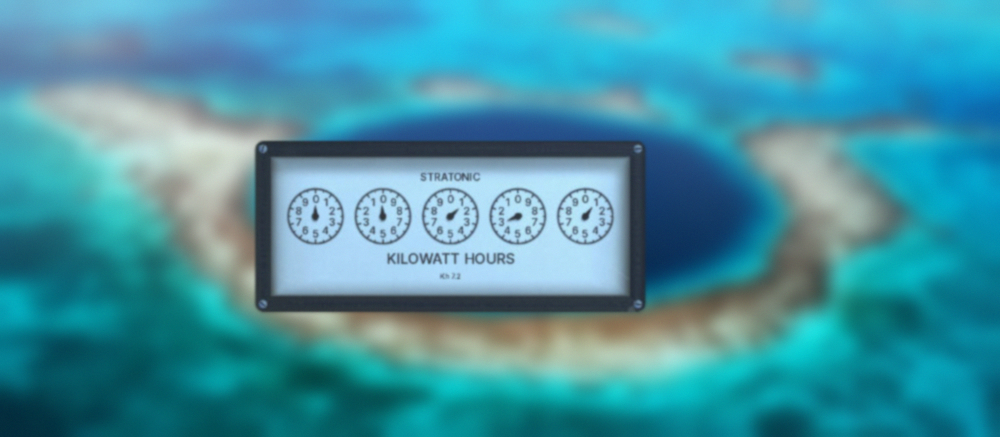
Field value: 131 kWh
